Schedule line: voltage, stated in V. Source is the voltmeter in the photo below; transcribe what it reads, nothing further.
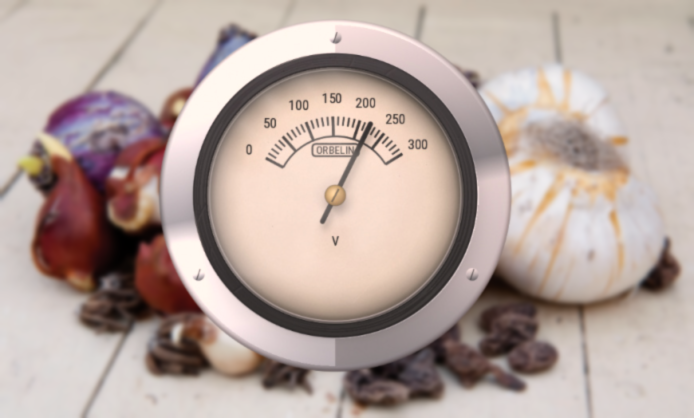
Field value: 220 V
